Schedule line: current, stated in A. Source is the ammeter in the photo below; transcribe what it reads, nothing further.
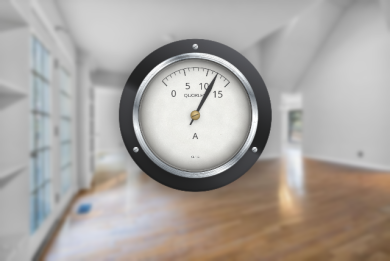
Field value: 12 A
